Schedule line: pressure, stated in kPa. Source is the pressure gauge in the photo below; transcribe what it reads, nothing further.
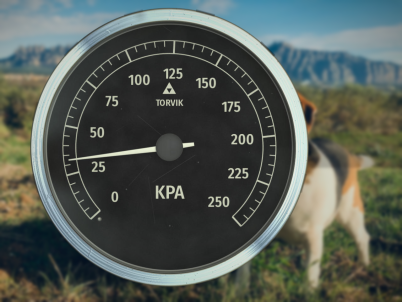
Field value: 32.5 kPa
